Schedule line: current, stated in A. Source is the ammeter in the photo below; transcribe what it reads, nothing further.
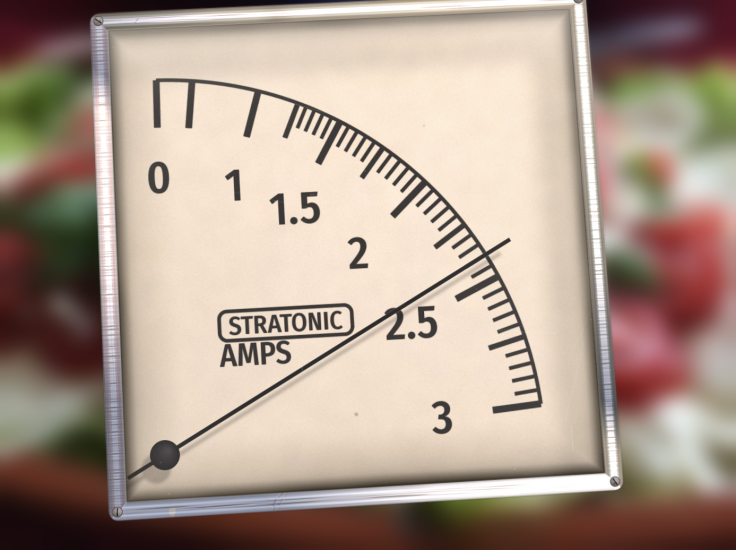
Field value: 2.4 A
